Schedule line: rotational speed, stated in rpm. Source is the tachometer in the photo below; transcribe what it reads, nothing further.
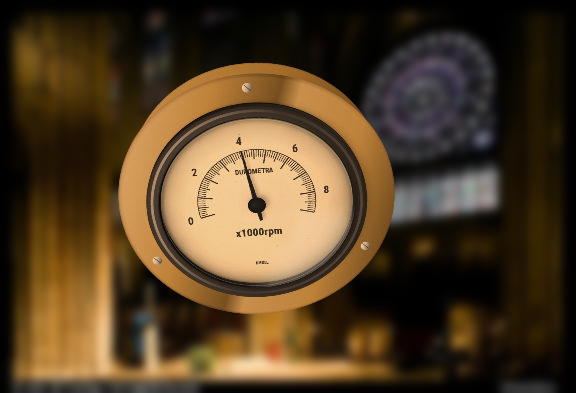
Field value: 4000 rpm
